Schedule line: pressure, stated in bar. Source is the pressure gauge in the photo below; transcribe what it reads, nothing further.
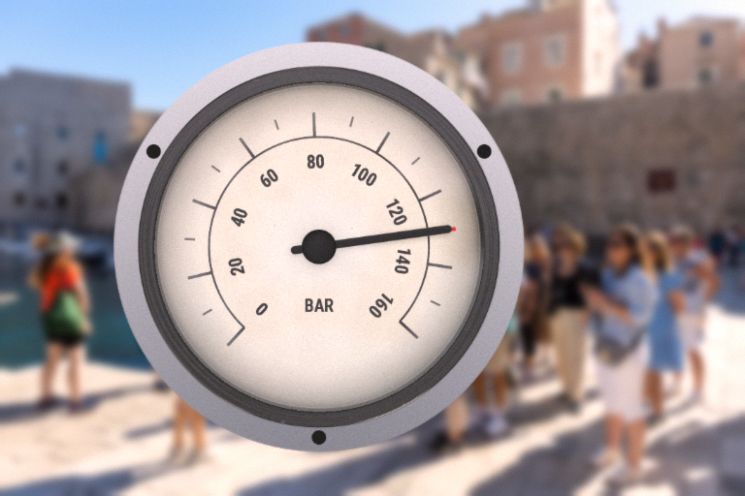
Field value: 130 bar
